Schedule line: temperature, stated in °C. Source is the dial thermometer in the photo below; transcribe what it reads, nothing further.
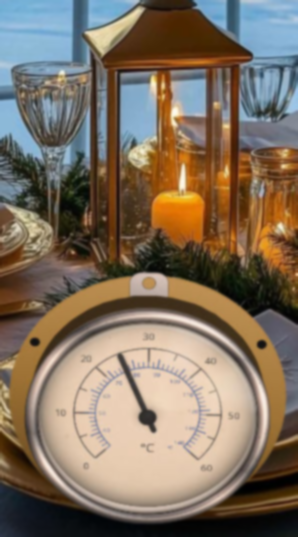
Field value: 25 °C
